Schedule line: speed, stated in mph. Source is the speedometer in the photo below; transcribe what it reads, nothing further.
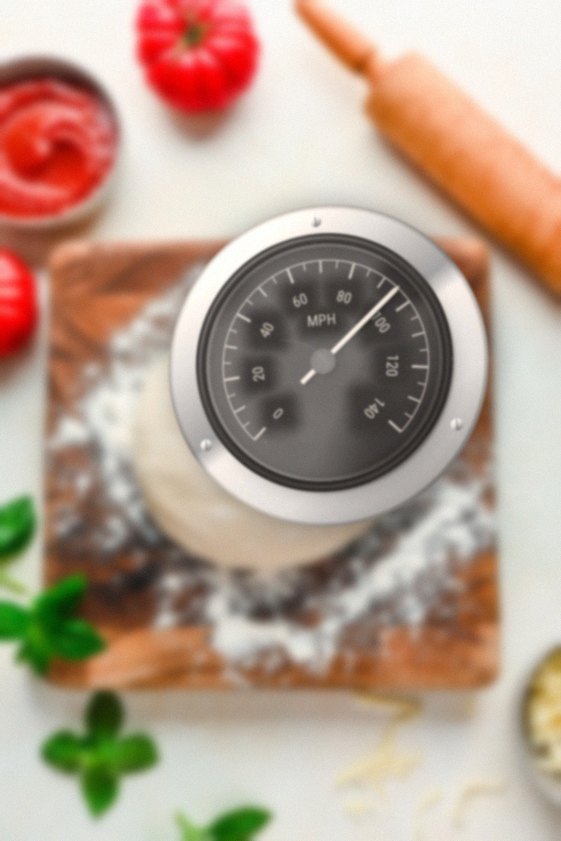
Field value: 95 mph
